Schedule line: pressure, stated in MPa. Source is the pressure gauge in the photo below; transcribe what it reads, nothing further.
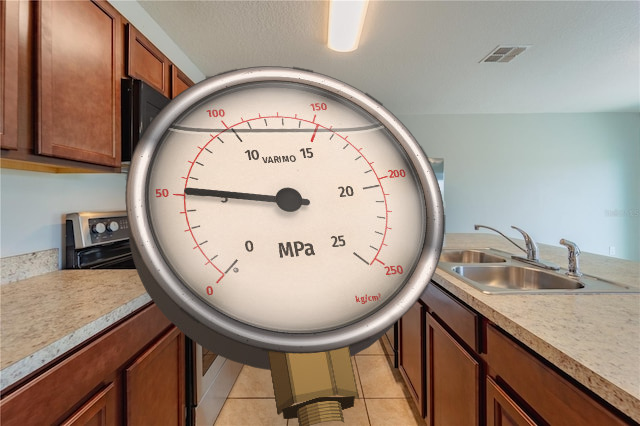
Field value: 5 MPa
